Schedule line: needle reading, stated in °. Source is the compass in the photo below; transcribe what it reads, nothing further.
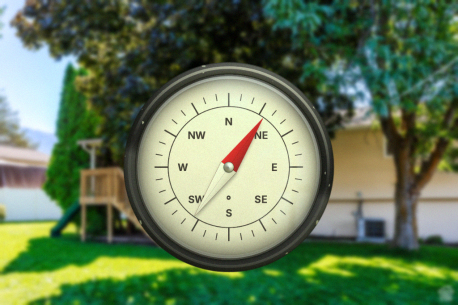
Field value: 35 °
